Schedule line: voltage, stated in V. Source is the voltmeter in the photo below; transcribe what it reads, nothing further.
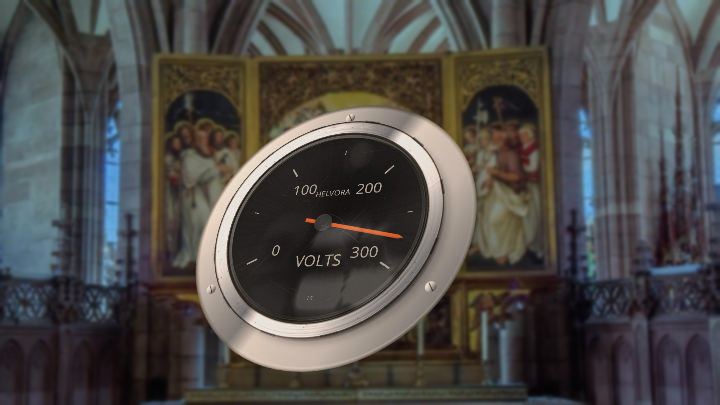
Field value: 275 V
